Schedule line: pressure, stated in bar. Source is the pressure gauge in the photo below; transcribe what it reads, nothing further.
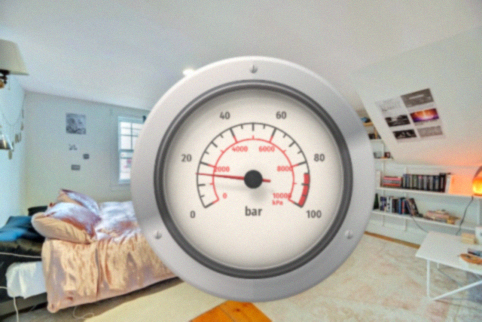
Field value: 15 bar
